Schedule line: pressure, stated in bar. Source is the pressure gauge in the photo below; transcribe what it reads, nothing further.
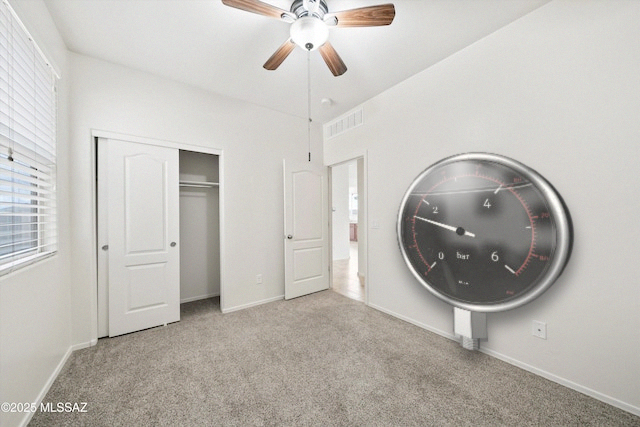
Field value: 1.5 bar
